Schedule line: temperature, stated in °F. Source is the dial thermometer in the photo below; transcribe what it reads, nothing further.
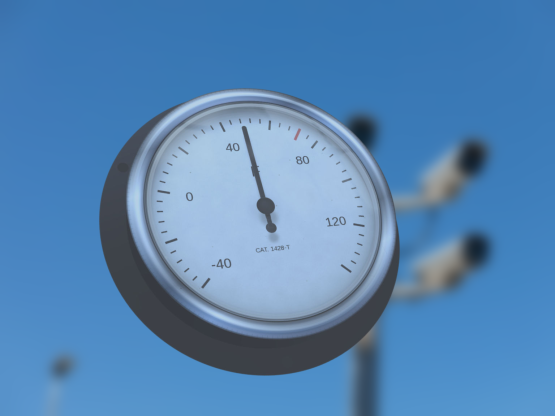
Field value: 48 °F
